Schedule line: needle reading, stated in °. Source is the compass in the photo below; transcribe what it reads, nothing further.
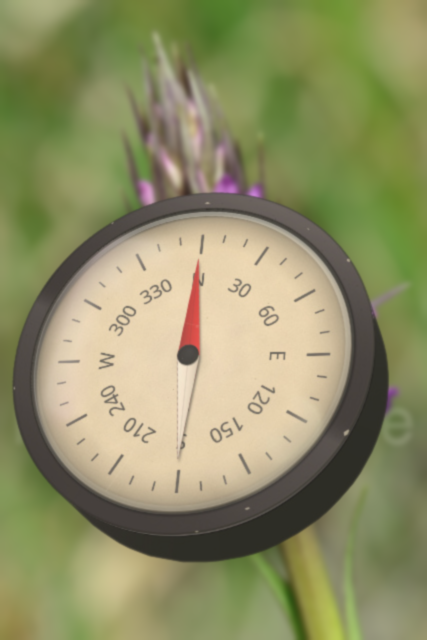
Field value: 0 °
